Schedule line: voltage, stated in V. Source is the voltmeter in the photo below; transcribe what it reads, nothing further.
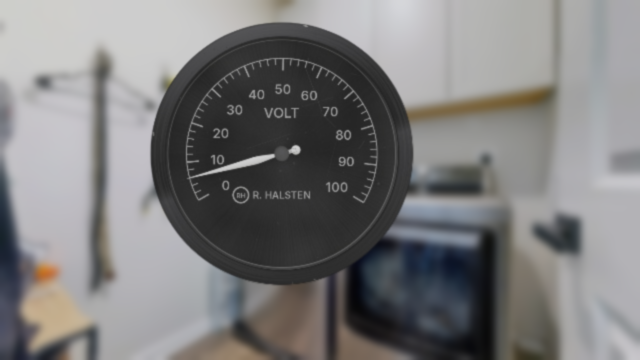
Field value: 6 V
